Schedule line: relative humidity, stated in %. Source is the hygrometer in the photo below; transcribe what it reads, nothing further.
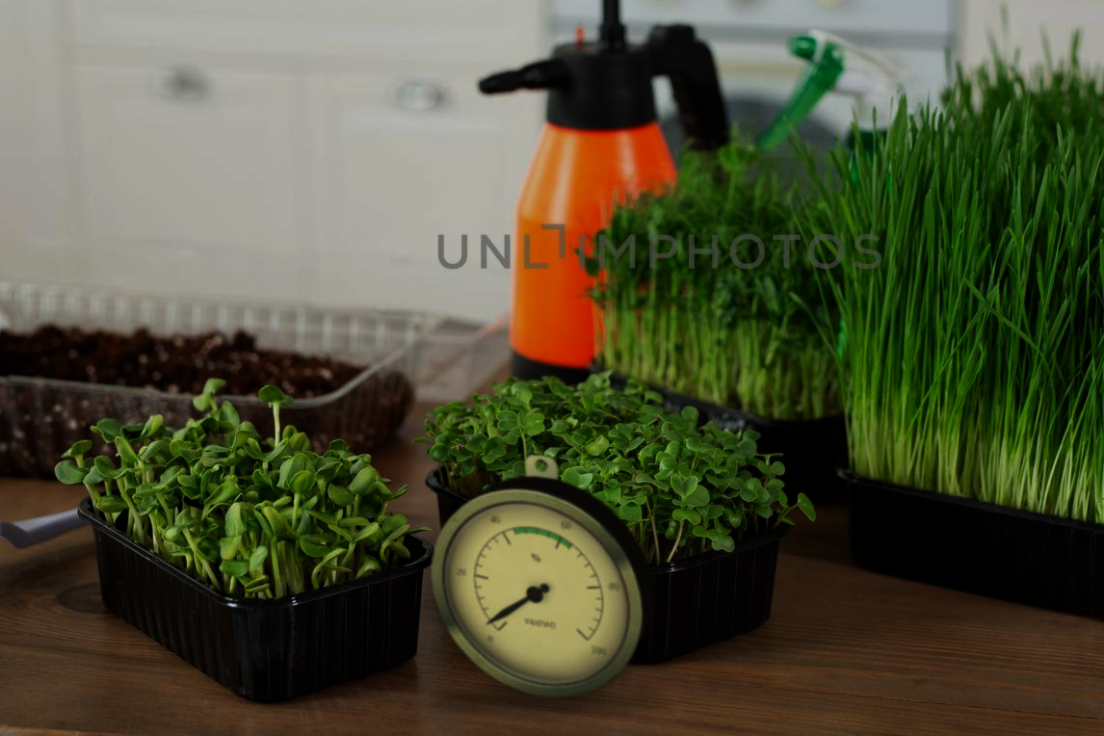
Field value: 4 %
